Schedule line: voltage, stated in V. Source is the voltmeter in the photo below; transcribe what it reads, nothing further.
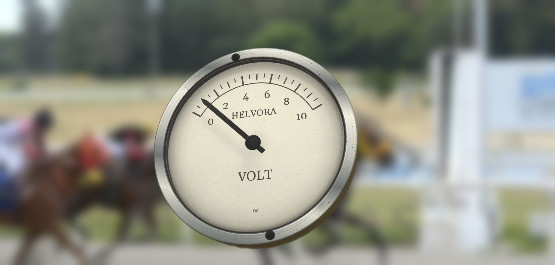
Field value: 1 V
